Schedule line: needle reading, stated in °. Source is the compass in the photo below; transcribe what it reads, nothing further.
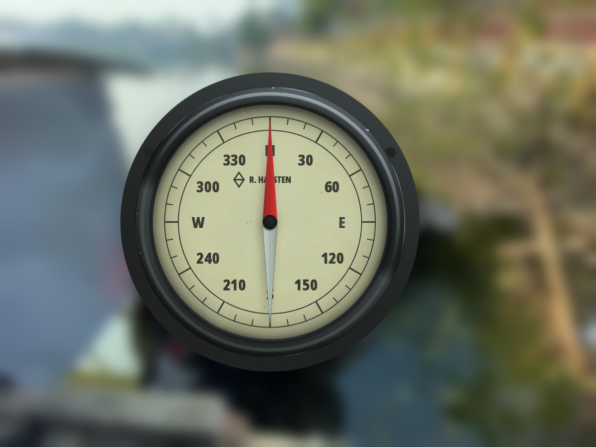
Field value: 0 °
